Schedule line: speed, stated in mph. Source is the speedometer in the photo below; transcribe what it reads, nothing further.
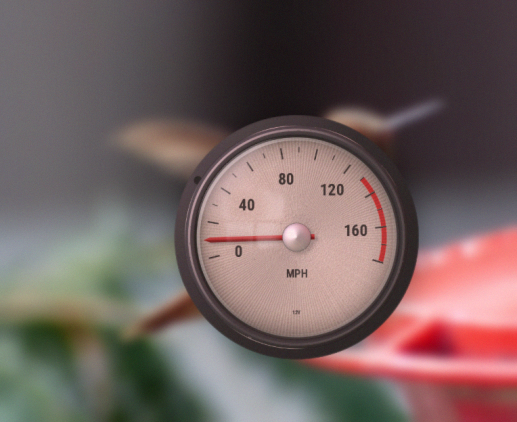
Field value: 10 mph
